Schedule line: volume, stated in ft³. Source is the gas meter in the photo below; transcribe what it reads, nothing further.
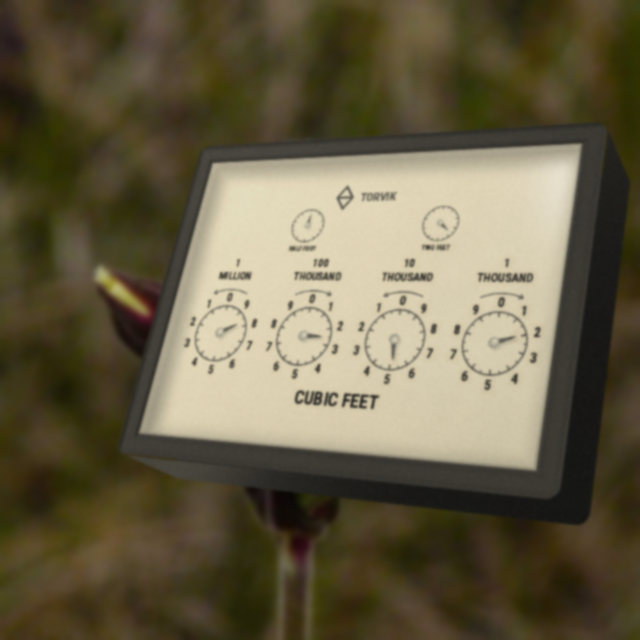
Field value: 825200 ft³
